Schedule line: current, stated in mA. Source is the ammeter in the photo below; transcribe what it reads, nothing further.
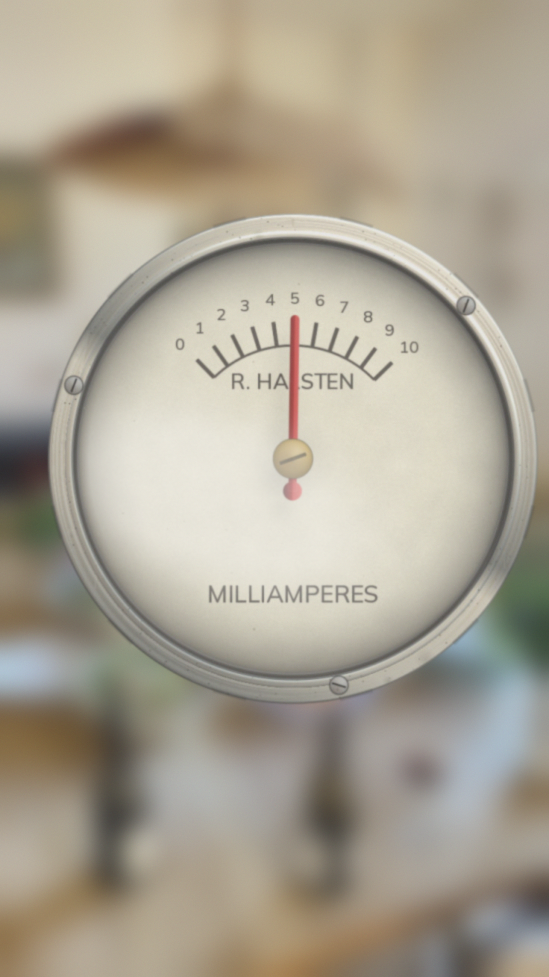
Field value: 5 mA
